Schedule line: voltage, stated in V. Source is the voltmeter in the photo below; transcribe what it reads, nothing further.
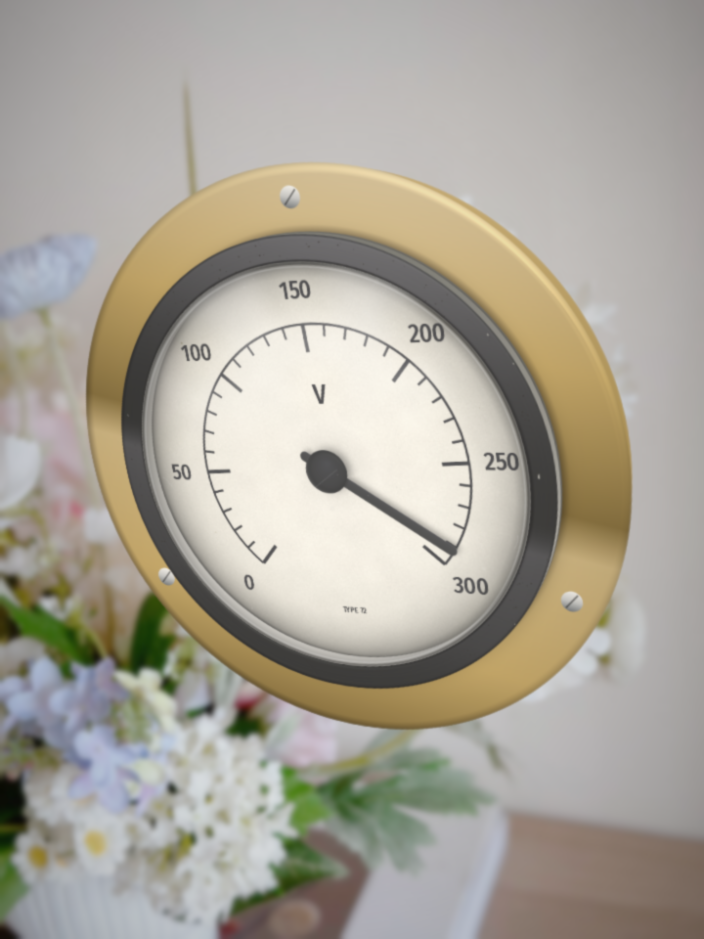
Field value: 290 V
